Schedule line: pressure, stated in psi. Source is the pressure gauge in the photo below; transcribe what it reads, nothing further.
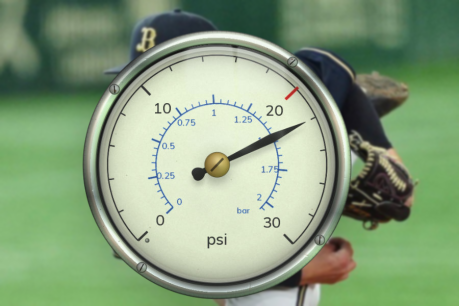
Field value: 22 psi
